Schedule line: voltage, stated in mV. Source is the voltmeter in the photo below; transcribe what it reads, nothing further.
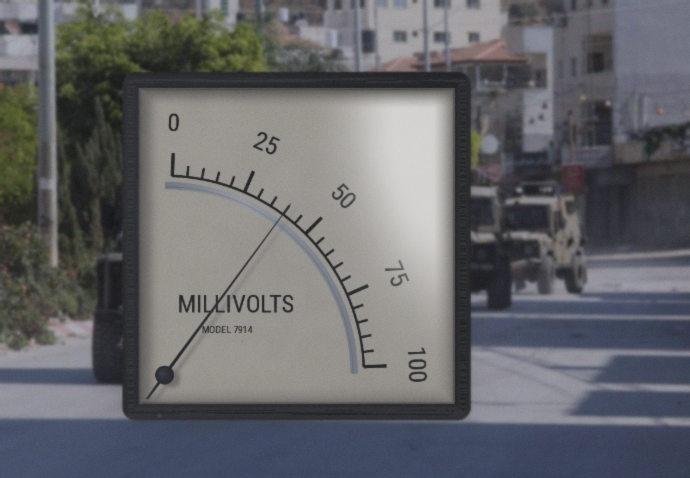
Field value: 40 mV
